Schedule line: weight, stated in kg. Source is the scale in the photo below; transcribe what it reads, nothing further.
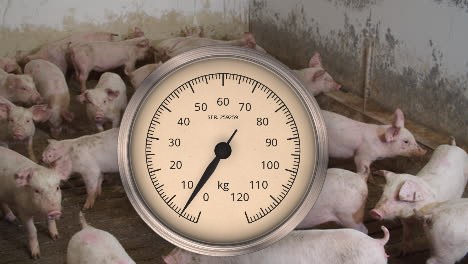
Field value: 5 kg
